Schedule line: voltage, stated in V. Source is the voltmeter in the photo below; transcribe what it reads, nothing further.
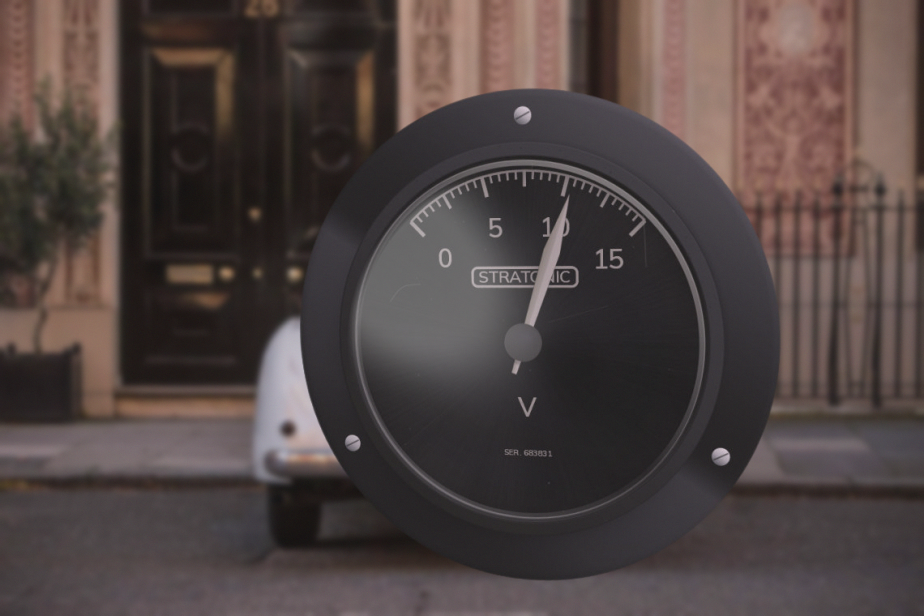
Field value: 10.5 V
